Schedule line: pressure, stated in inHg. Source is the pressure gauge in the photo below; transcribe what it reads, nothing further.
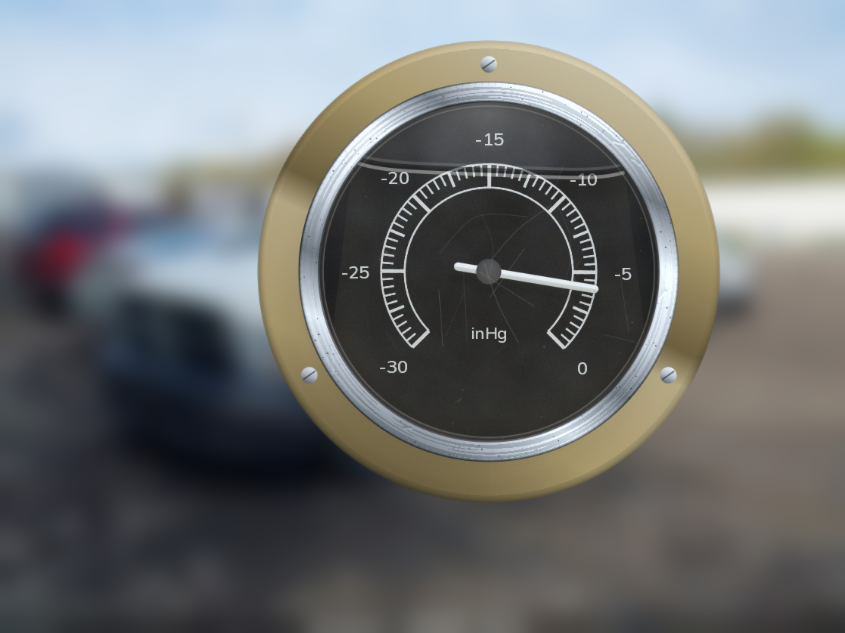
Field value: -4 inHg
